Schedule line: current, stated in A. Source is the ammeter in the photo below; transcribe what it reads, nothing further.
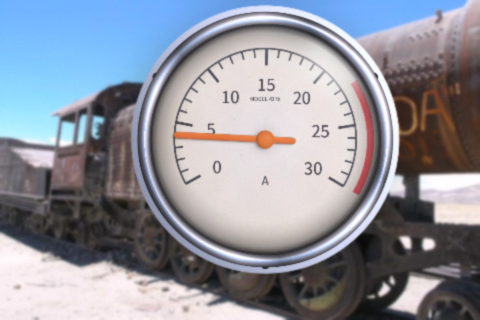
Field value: 4 A
